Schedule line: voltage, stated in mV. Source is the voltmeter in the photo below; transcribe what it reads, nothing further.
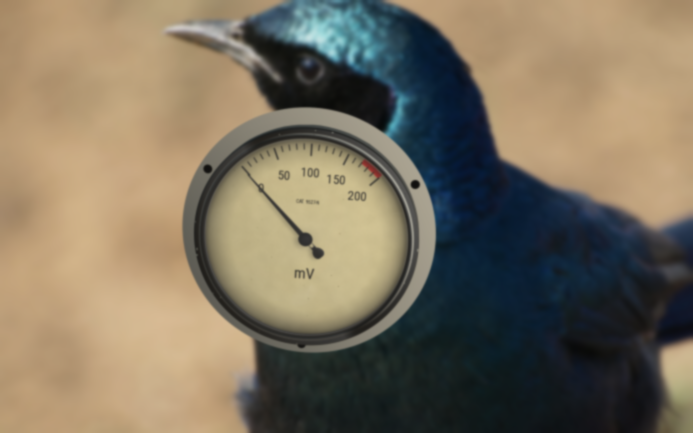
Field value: 0 mV
